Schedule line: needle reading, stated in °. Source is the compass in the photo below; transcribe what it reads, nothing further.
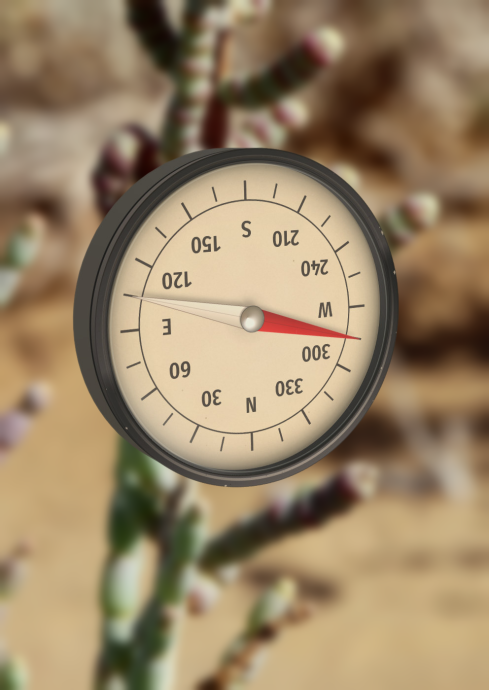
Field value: 285 °
